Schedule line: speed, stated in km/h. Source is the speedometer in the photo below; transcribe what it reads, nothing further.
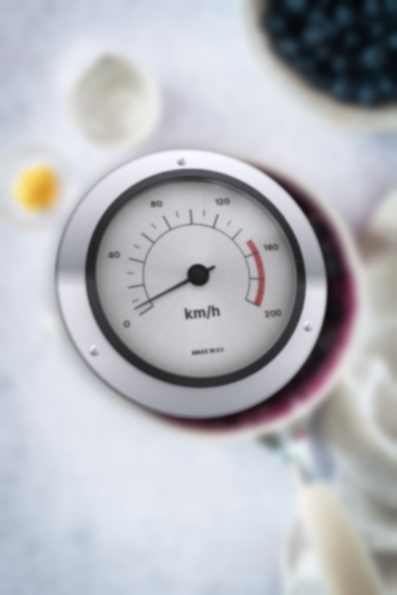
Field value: 5 km/h
